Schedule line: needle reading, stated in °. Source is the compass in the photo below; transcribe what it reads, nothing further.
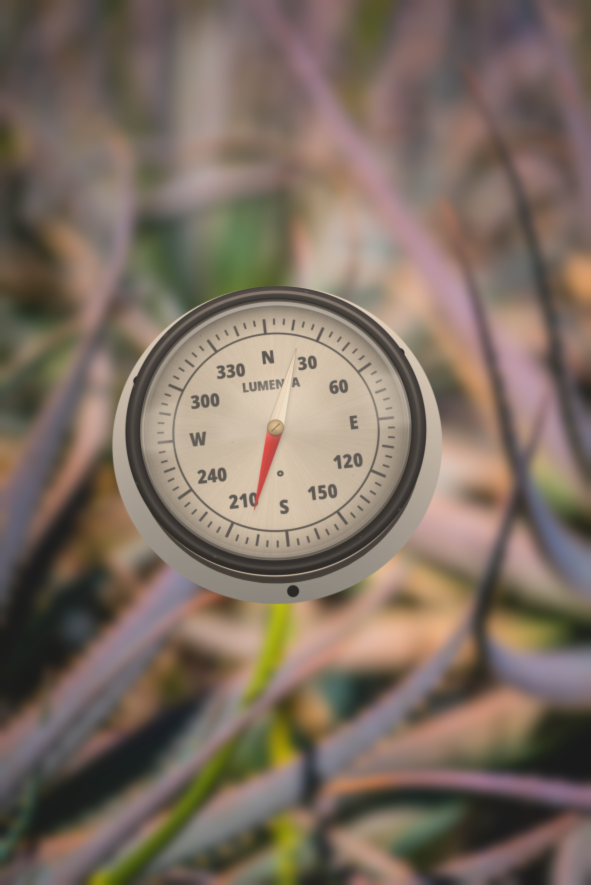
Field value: 200 °
